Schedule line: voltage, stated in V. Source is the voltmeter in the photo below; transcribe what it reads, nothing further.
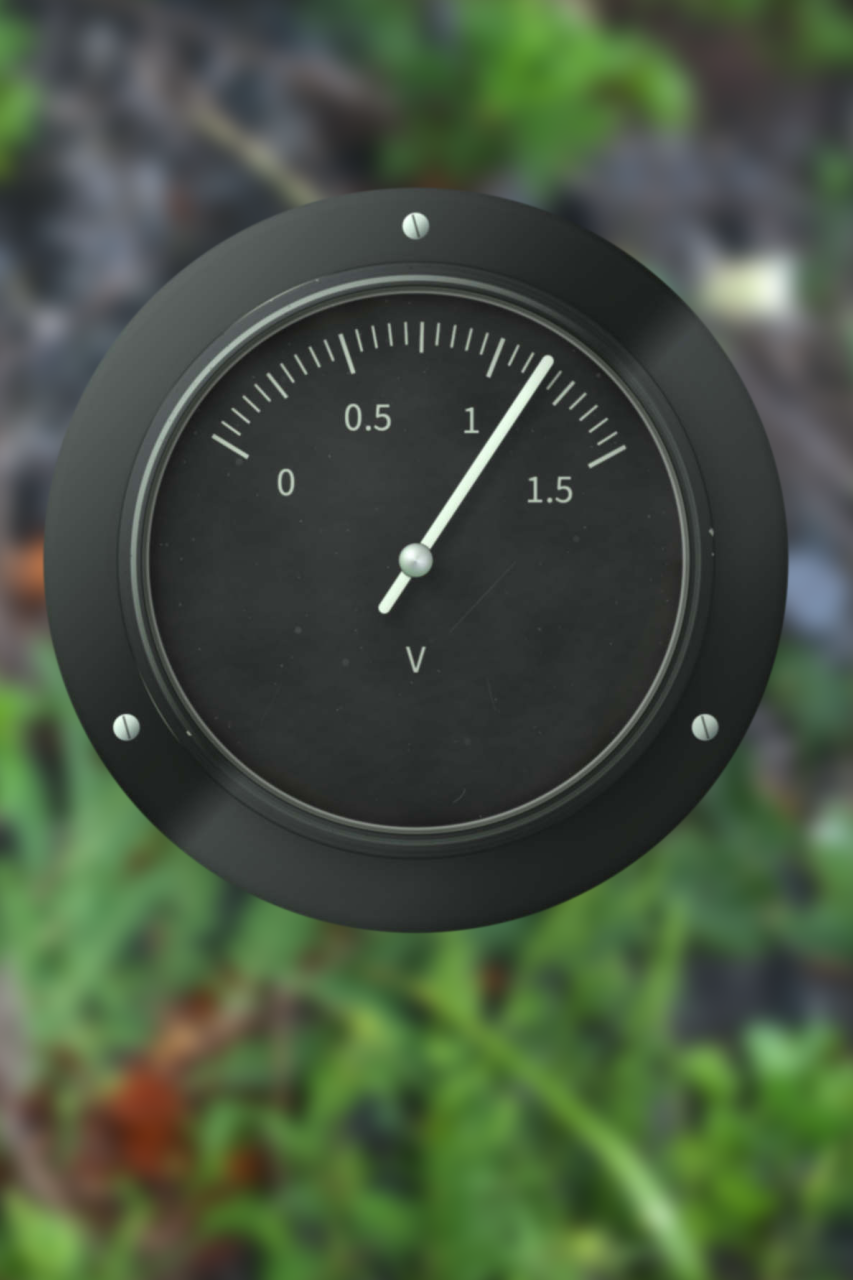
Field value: 1.15 V
